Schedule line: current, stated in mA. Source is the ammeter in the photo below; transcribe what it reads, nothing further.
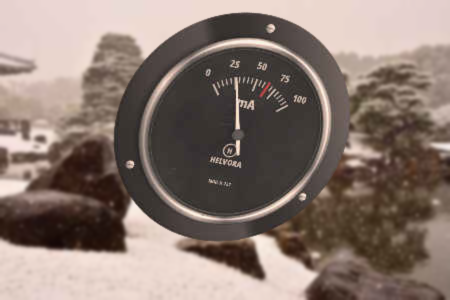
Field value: 25 mA
